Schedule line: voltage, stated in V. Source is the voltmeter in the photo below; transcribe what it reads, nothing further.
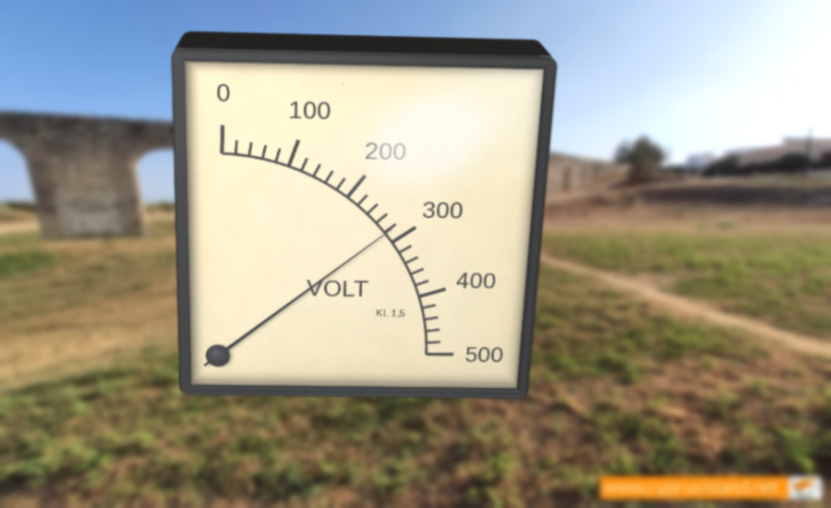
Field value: 280 V
